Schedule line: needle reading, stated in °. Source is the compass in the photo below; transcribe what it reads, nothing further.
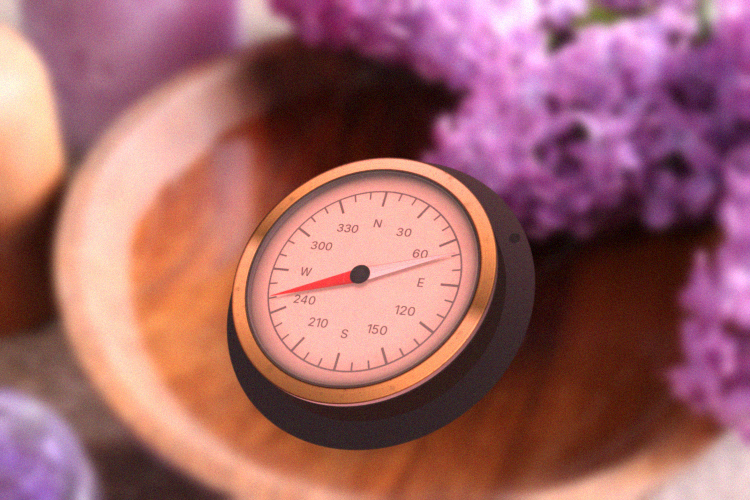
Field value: 250 °
